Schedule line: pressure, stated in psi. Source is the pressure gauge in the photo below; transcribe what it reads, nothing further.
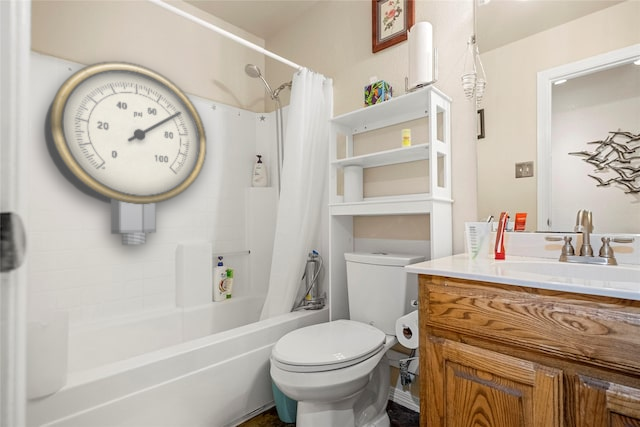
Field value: 70 psi
